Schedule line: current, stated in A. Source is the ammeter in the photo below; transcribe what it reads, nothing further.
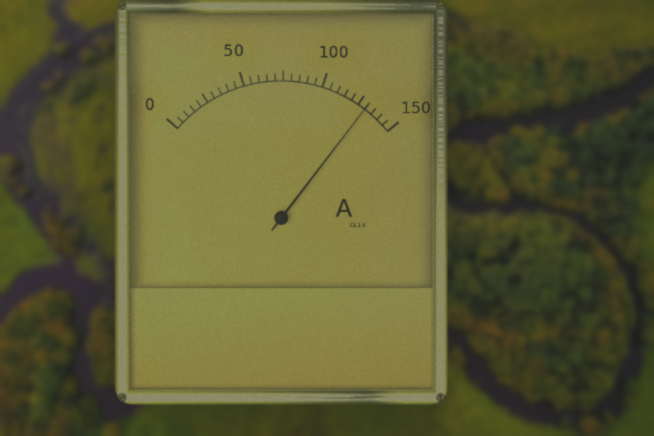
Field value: 130 A
